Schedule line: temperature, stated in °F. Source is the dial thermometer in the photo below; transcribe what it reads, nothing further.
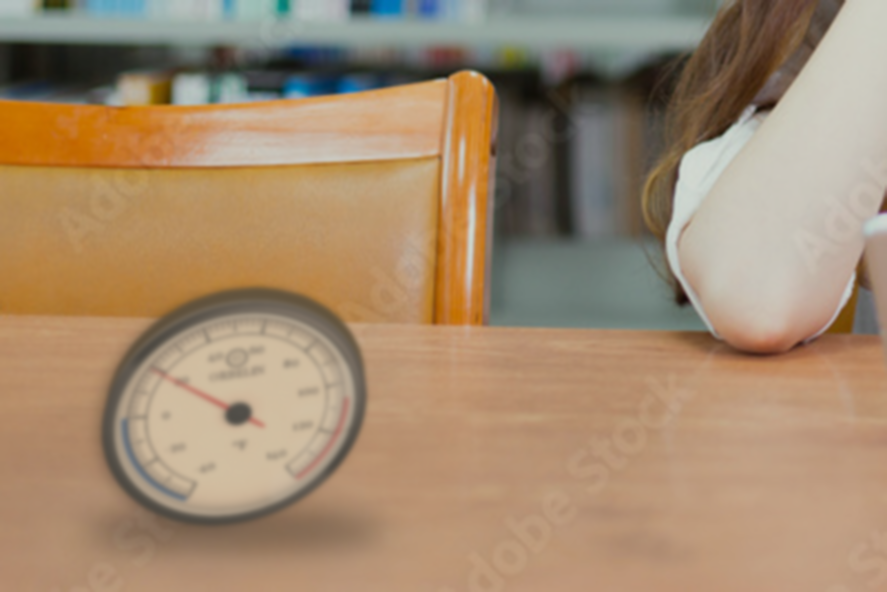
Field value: 20 °F
